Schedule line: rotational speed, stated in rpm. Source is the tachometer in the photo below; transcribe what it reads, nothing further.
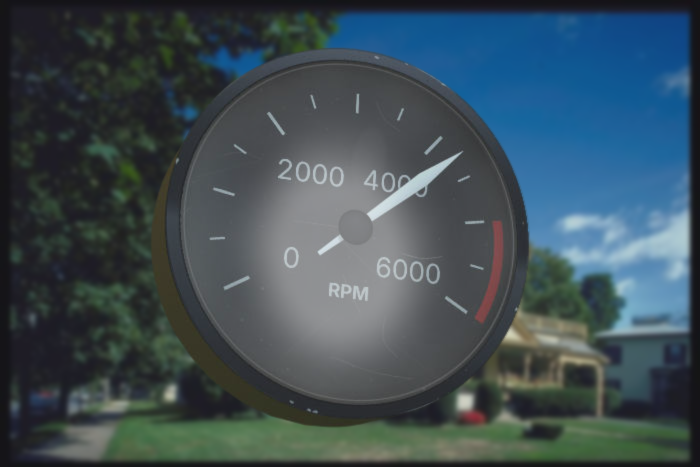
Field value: 4250 rpm
